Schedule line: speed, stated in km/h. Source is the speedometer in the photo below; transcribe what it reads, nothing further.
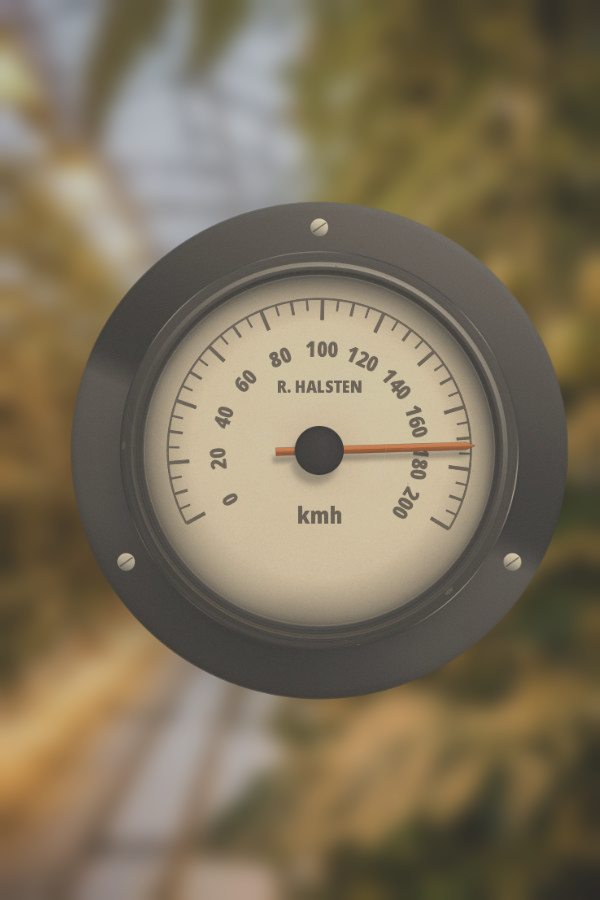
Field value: 172.5 km/h
